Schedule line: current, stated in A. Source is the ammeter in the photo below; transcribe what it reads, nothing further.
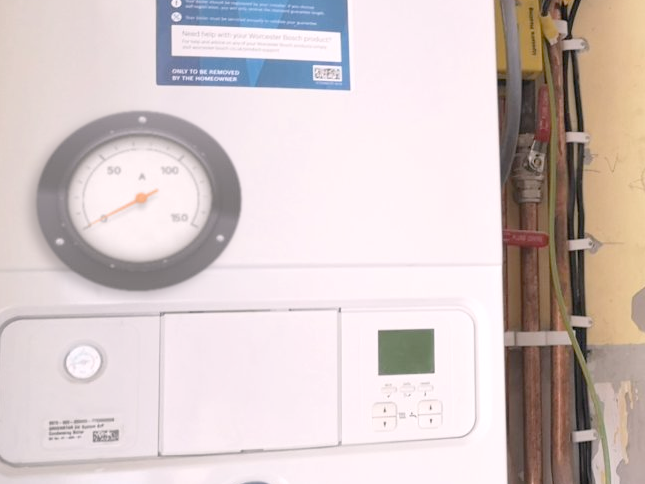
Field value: 0 A
